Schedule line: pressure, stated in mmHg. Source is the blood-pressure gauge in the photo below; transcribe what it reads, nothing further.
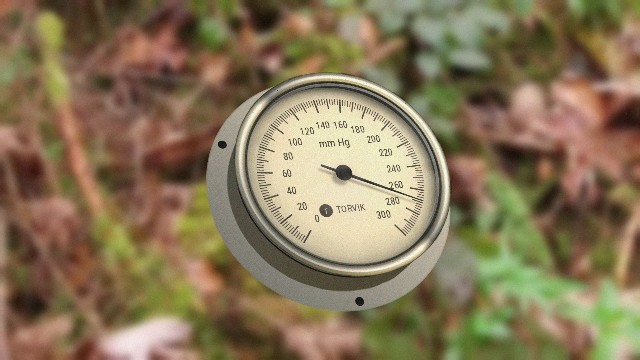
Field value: 270 mmHg
